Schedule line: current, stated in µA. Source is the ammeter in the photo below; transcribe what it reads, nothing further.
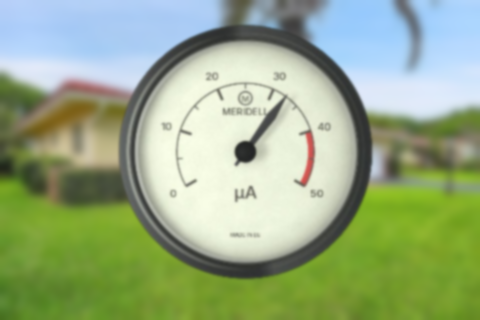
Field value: 32.5 µA
